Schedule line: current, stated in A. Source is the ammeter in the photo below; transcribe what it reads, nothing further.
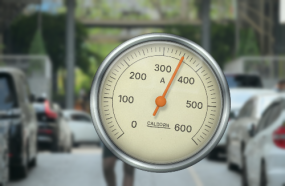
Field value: 350 A
